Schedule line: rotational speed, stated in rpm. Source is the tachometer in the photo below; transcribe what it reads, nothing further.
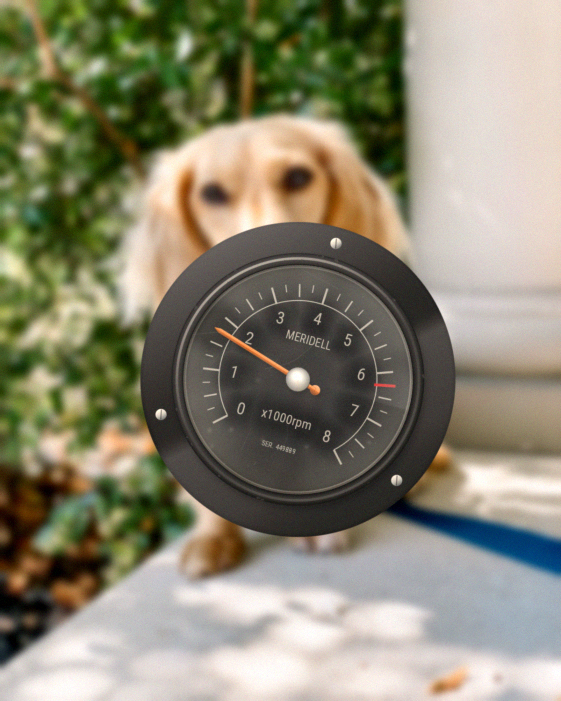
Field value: 1750 rpm
